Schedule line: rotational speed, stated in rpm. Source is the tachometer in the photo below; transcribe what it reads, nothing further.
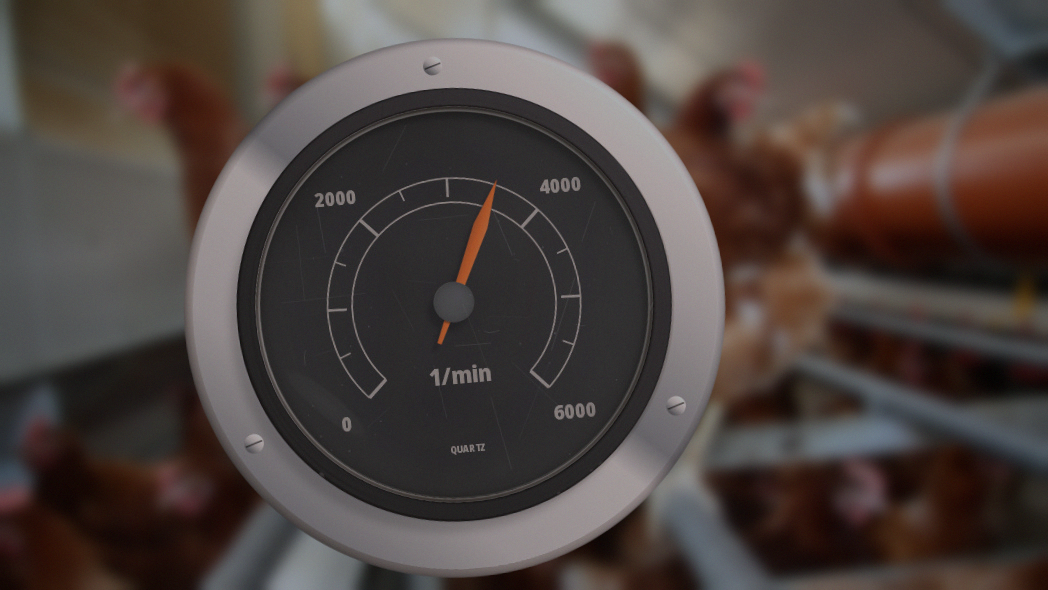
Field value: 3500 rpm
